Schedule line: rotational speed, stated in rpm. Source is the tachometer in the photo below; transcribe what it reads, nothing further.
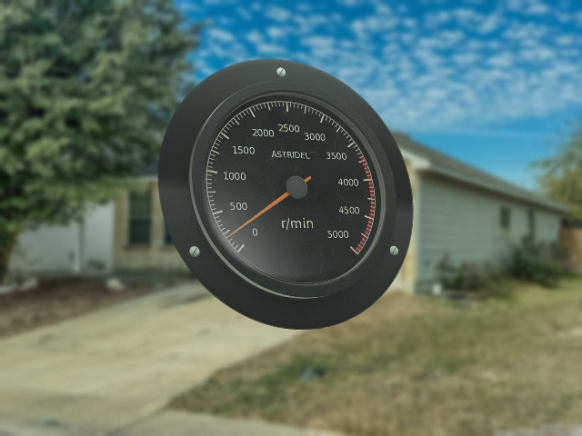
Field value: 200 rpm
